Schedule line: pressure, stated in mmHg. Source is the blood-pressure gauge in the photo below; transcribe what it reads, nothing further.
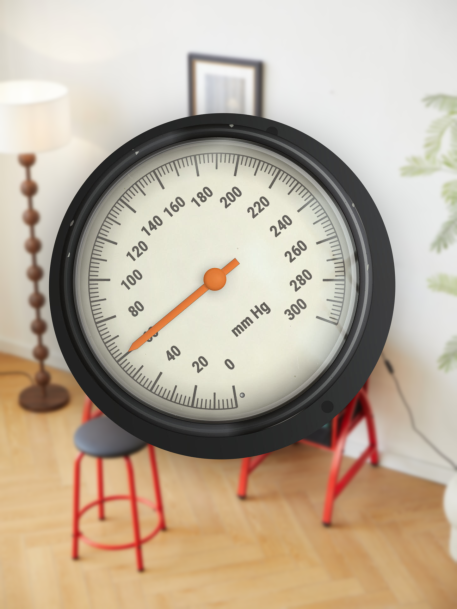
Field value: 60 mmHg
